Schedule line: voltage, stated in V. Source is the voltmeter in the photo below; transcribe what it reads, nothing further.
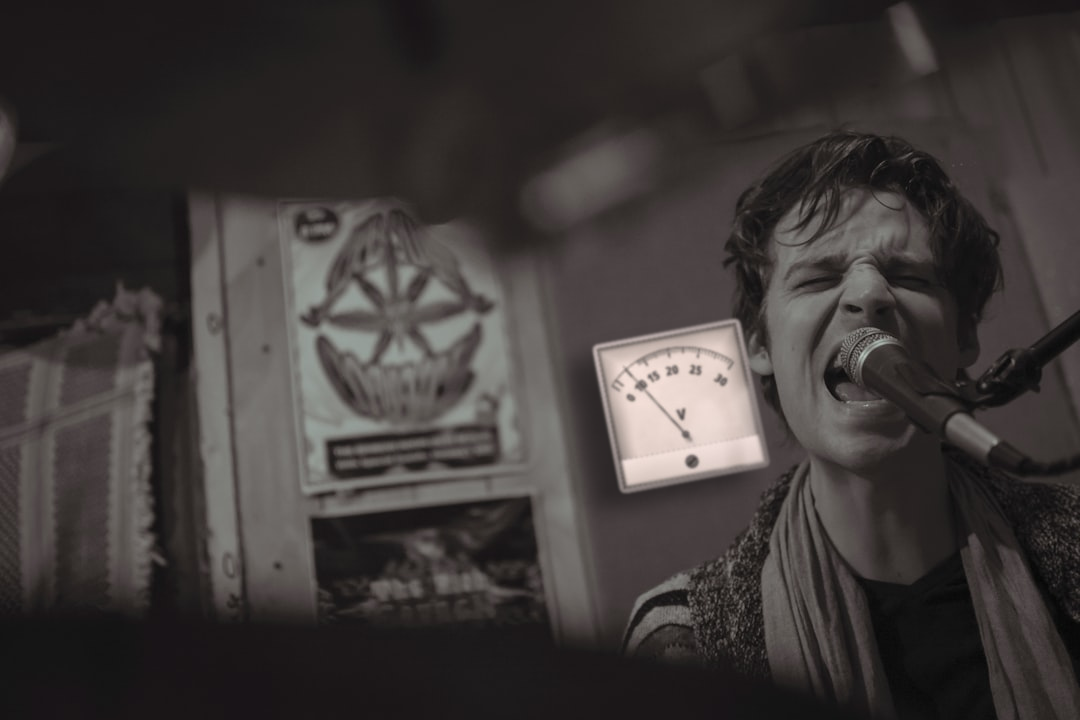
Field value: 10 V
